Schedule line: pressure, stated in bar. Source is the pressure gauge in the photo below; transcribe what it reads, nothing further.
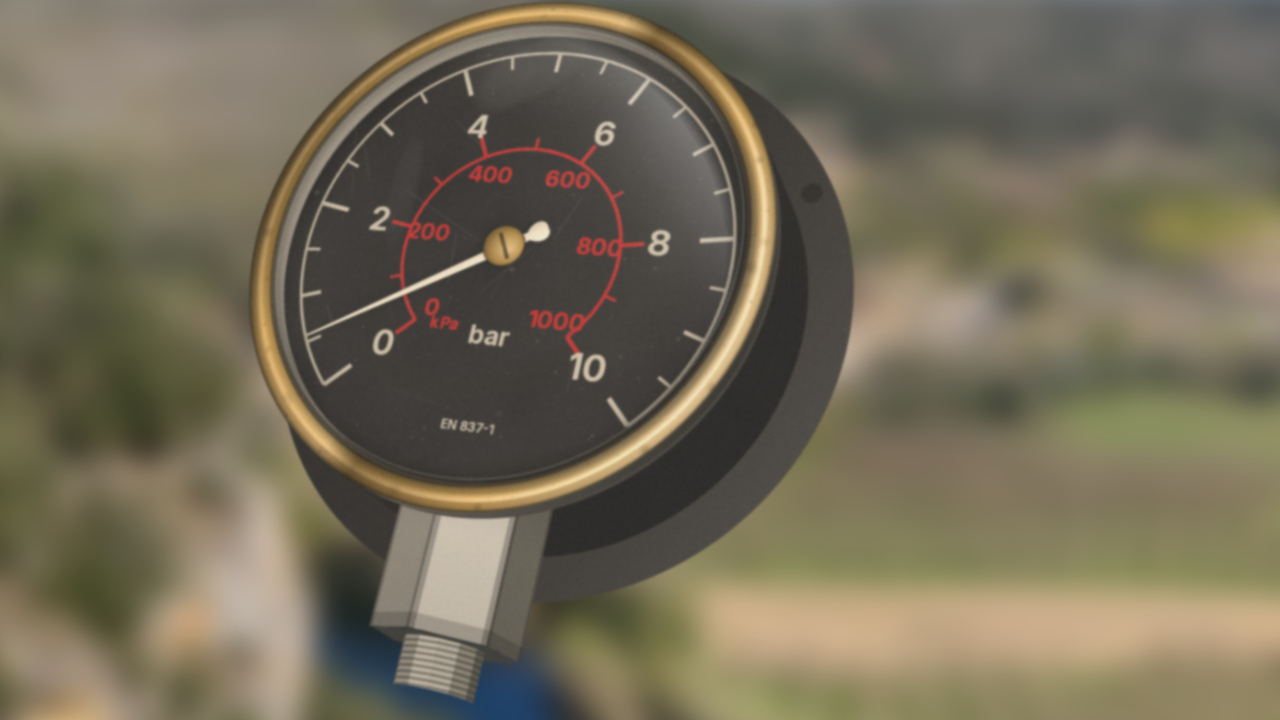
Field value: 0.5 bar
